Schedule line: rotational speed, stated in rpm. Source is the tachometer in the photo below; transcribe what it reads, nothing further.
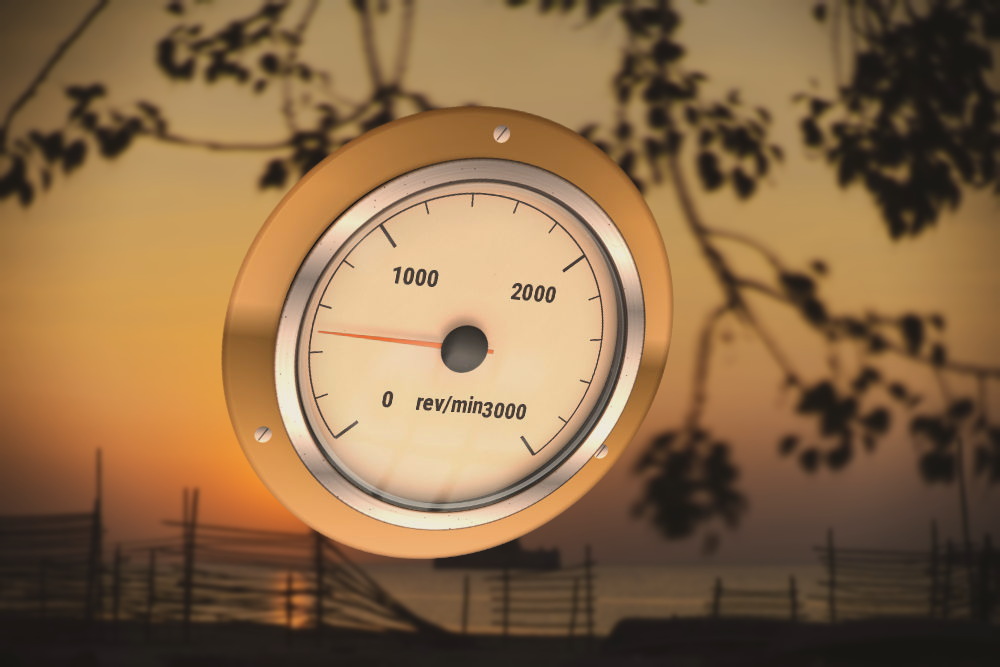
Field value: 500 rpm
